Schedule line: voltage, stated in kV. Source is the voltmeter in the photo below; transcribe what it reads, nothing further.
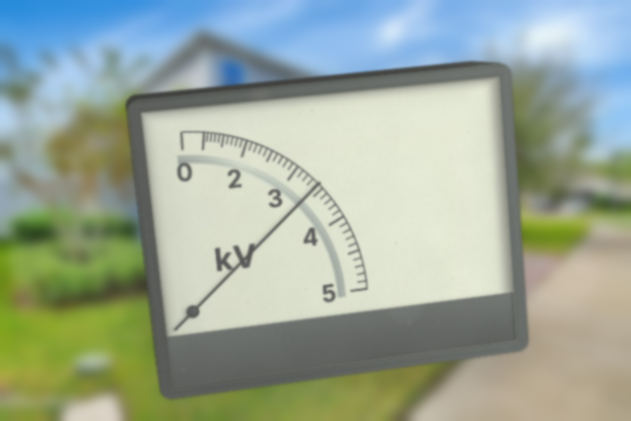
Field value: 3.4 kV
